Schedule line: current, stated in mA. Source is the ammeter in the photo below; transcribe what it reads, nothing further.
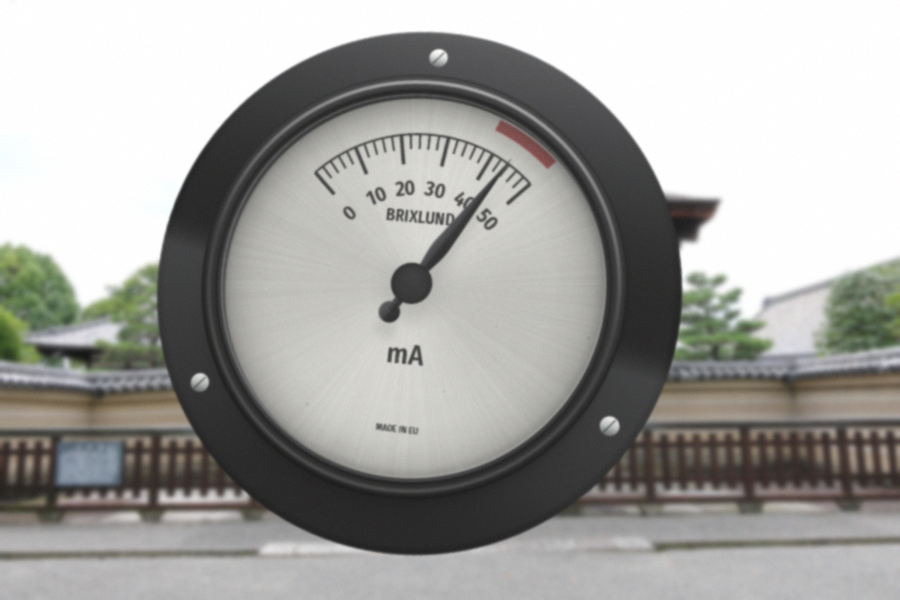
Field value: 44 mA
